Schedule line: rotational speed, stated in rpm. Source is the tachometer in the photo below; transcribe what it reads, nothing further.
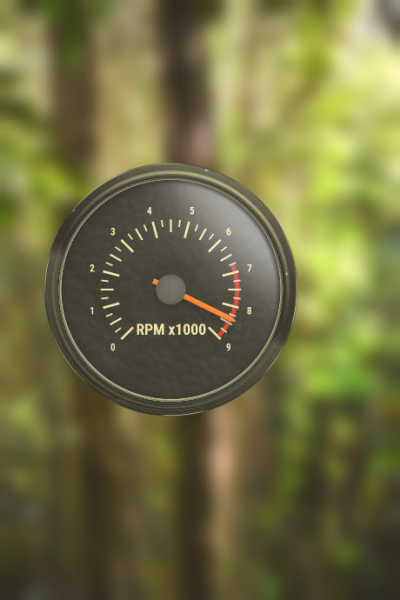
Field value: 8375 rpm
